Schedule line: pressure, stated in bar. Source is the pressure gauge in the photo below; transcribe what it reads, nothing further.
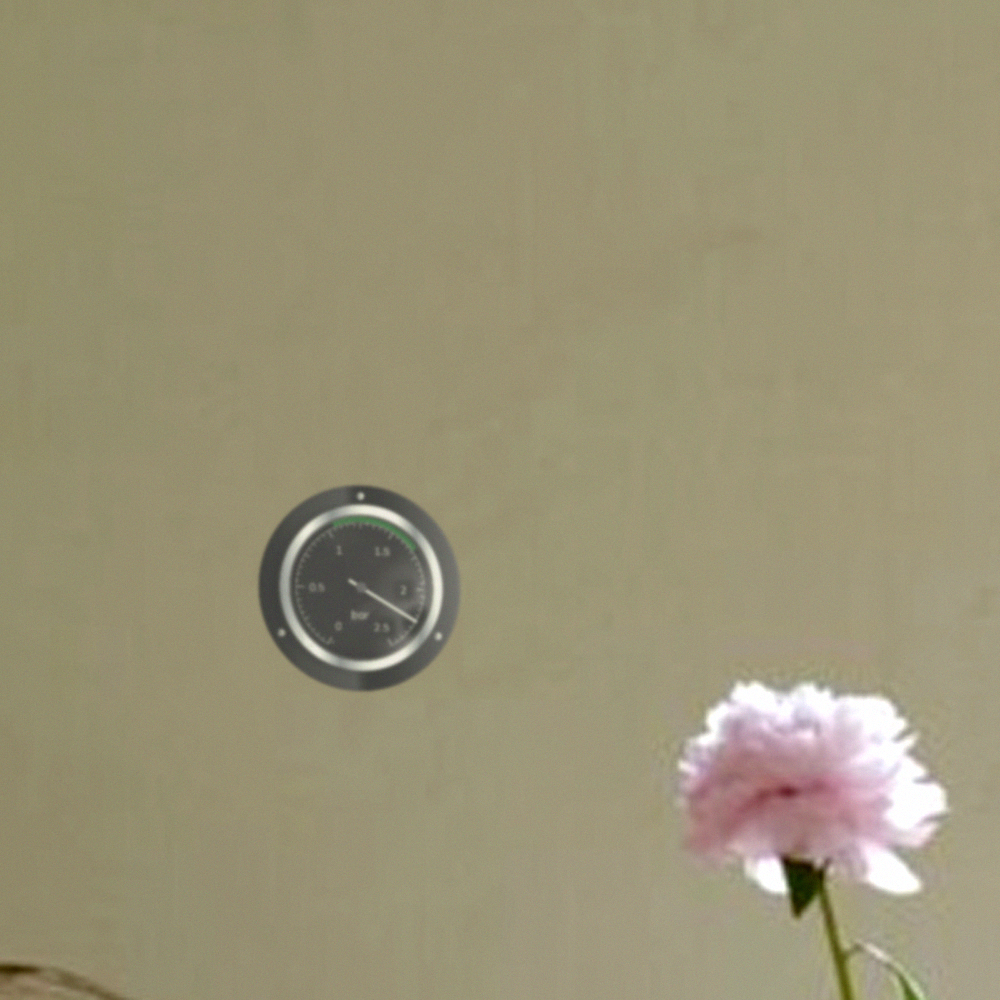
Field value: 2.25 bar
